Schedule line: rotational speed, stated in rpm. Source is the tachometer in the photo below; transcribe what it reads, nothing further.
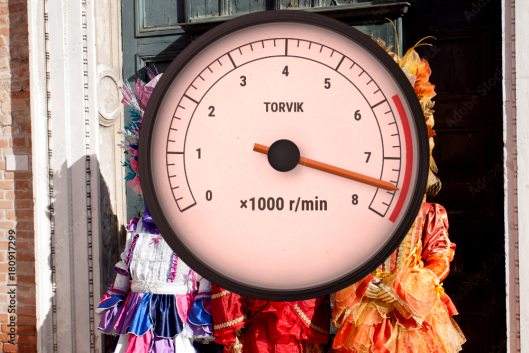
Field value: 7500 rpm
